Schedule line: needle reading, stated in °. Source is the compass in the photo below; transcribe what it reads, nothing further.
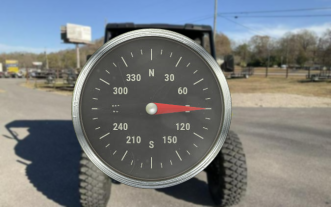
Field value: 90 °
